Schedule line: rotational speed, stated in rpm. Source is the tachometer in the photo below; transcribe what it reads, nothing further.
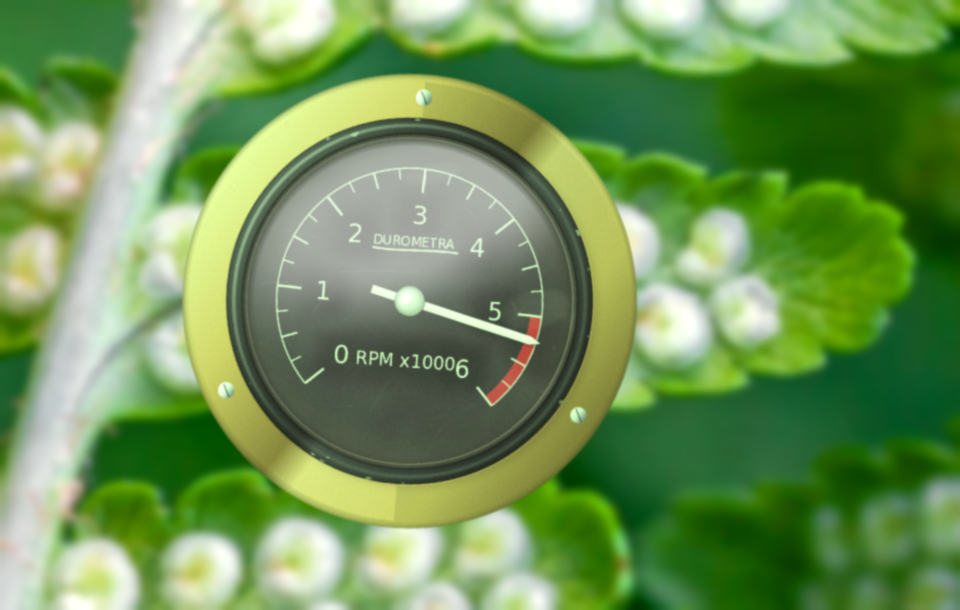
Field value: 5250 rpm
